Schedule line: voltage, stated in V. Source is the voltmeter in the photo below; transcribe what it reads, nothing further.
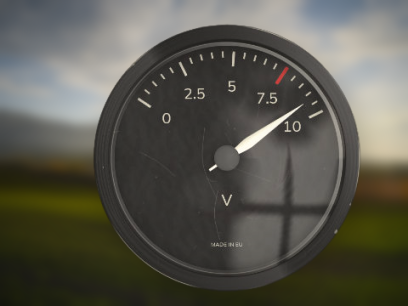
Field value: 9.25 V
